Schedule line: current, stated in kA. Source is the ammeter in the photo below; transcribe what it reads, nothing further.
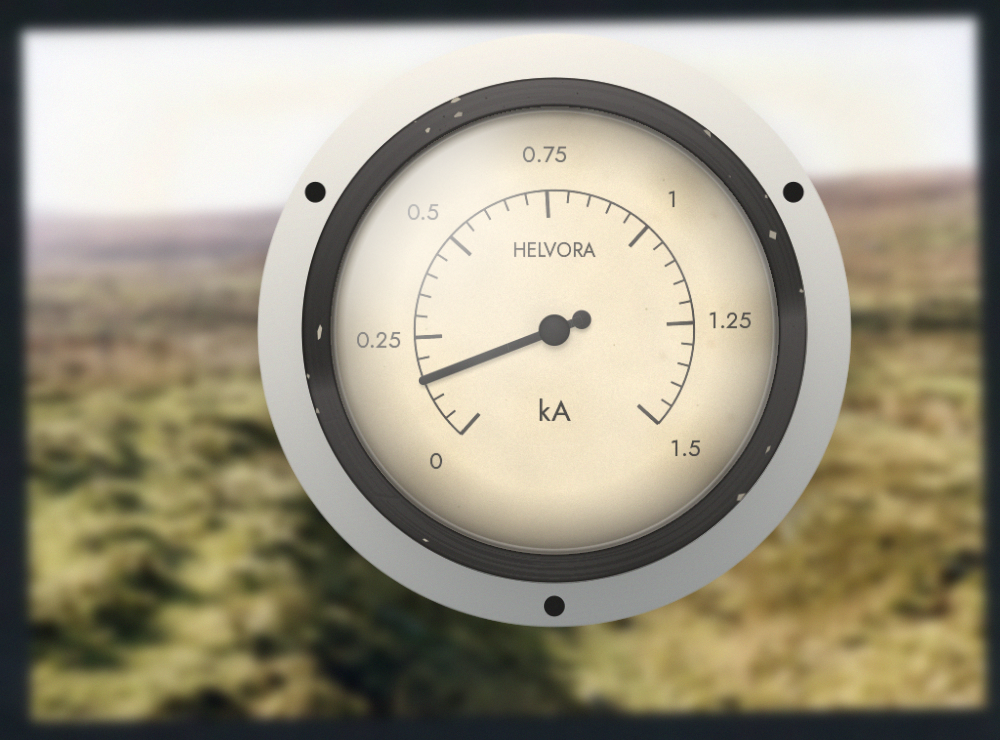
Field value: 0.15 kA
